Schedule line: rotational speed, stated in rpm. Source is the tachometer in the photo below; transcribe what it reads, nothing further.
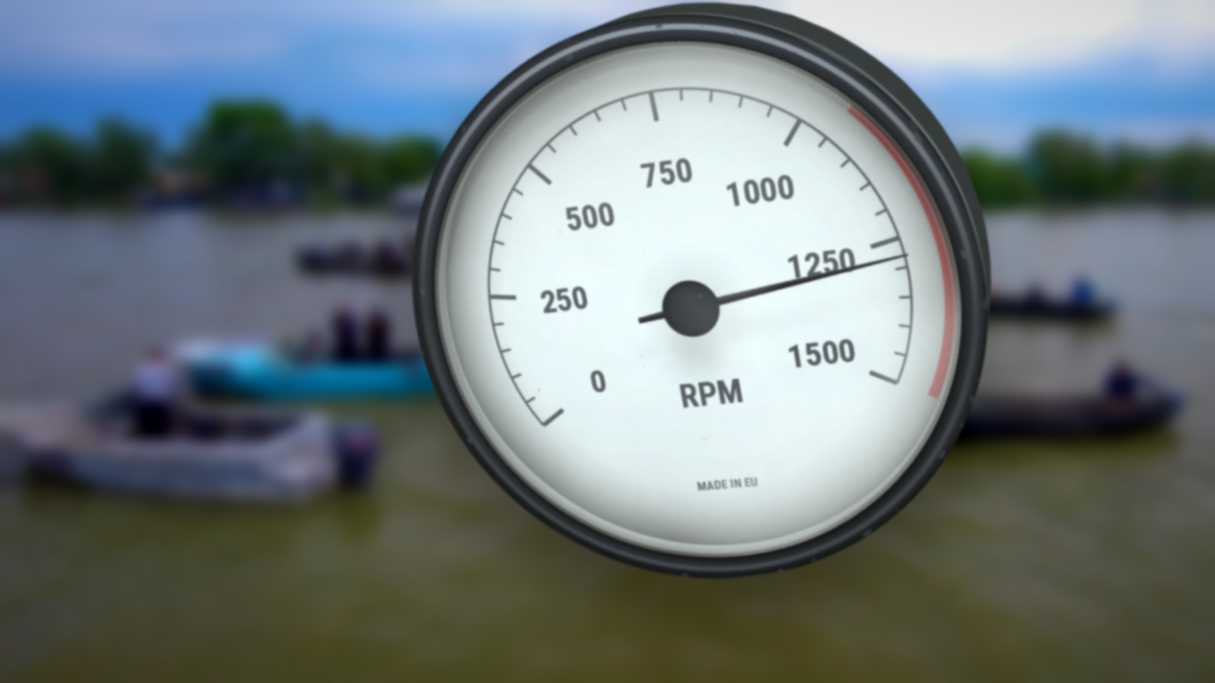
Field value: 1275 rpm
